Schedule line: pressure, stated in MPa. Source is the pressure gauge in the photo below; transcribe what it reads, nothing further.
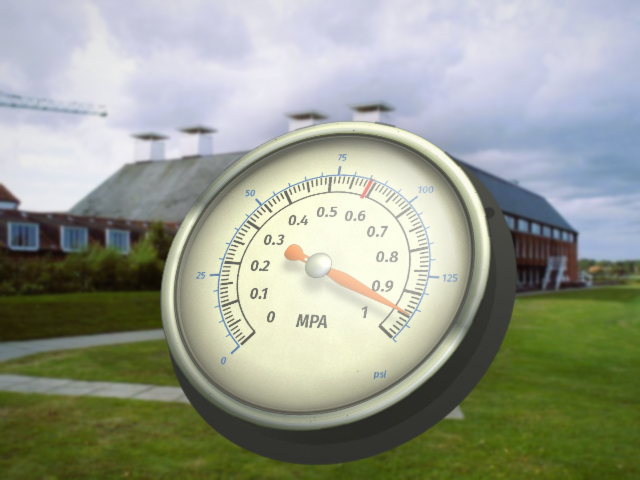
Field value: 0.95 MPa
